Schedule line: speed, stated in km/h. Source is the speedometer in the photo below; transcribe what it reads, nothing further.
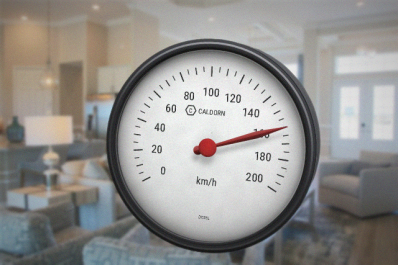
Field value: 160 km/h
